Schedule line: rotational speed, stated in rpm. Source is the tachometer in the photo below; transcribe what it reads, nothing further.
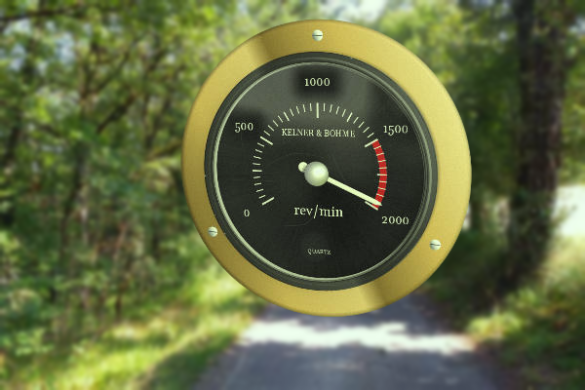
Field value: 1950 rpm
